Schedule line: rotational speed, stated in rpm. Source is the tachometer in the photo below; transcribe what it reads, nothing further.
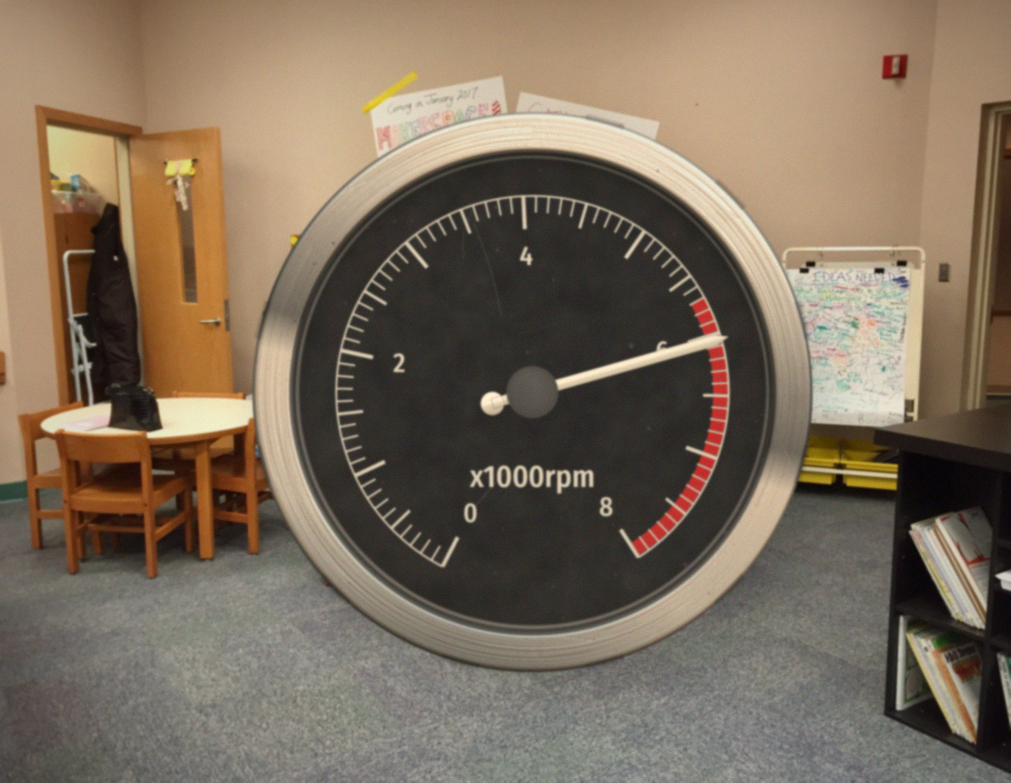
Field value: 6050 rpm
